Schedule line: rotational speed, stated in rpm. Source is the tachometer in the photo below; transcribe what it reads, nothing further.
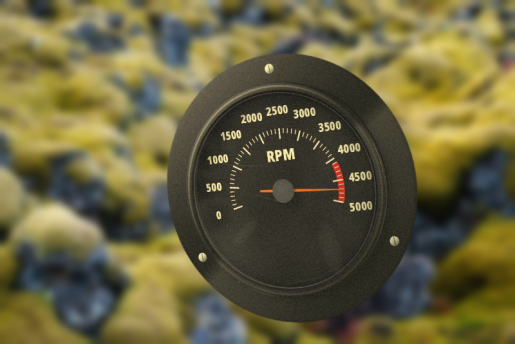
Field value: 4700 rpm
